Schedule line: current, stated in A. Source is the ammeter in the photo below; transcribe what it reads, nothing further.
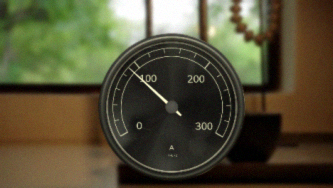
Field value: 90 A
